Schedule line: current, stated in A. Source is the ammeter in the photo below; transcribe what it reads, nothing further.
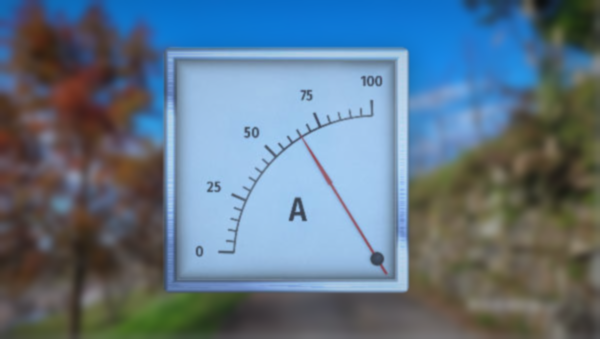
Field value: 65 A
